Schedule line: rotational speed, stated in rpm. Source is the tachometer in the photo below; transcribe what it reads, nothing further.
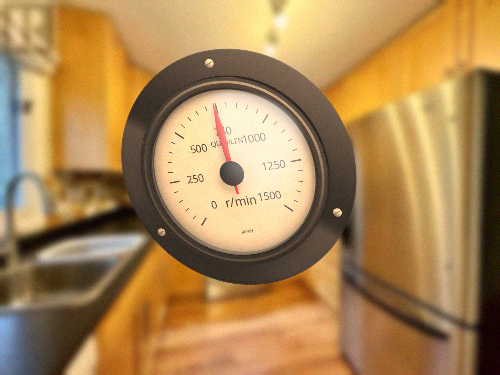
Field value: 750 rpm
